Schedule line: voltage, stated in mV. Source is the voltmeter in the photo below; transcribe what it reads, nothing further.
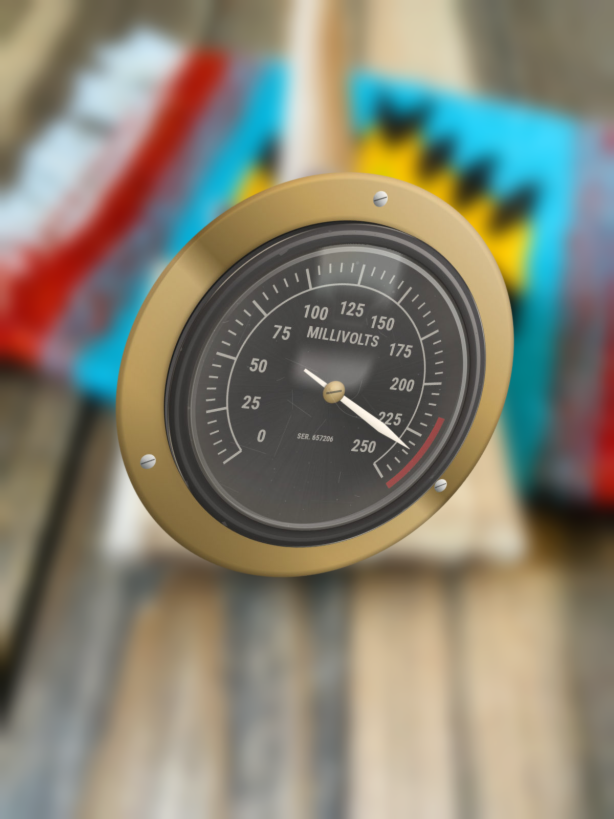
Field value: 232.5 mV
